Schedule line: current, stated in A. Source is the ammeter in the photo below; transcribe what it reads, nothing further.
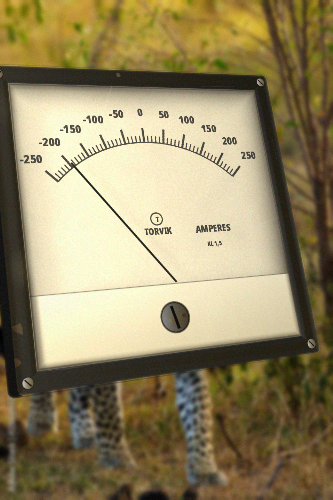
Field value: -200 A
